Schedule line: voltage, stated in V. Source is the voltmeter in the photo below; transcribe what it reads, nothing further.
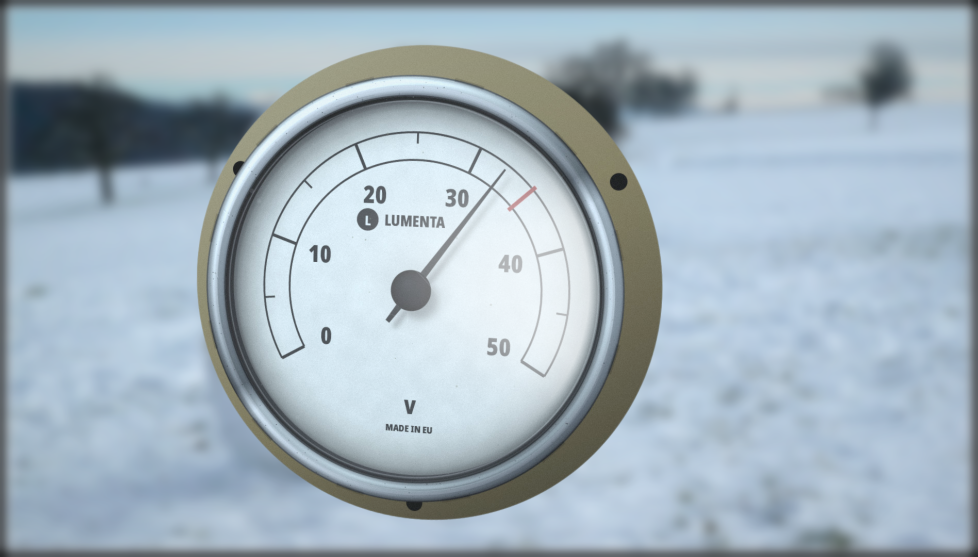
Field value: 32.5 V
